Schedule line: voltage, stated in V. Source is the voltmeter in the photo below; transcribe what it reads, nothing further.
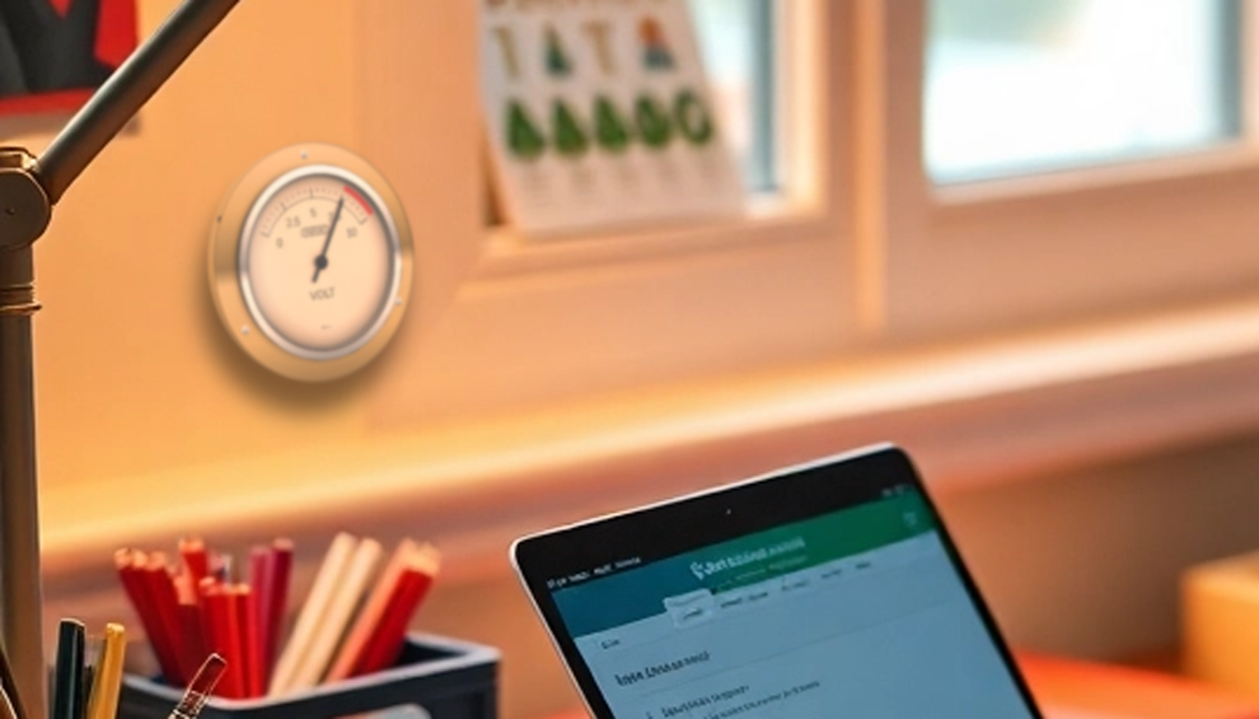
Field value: 7.5 V
